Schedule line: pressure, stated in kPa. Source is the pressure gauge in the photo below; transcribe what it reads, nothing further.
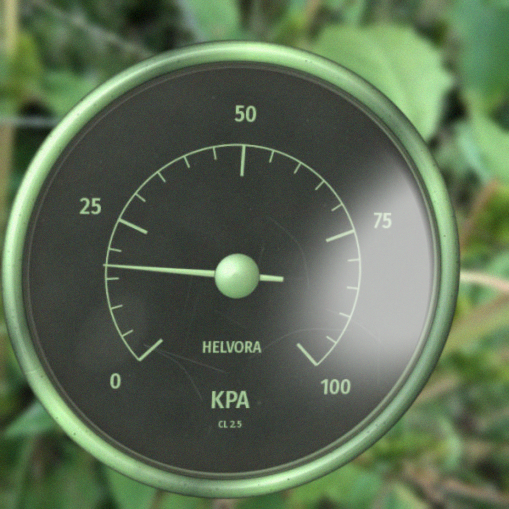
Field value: 17.5 kPa
